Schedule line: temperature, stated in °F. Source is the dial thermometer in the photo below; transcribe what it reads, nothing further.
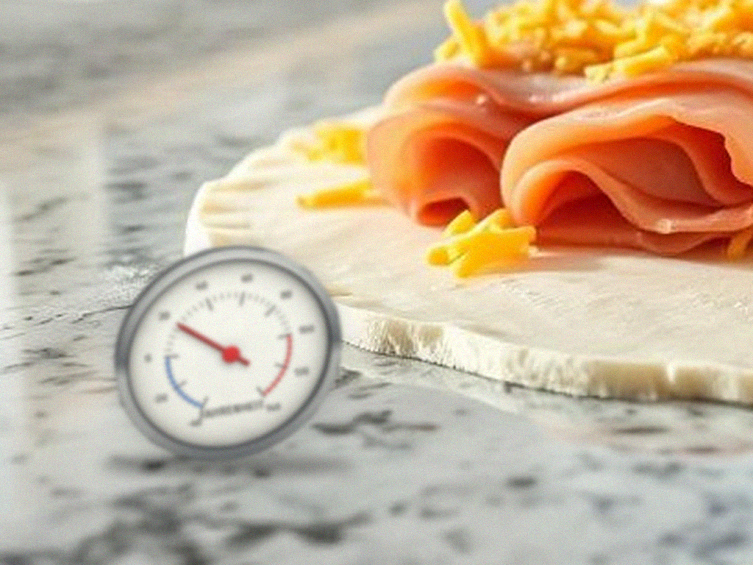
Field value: 20 °F
